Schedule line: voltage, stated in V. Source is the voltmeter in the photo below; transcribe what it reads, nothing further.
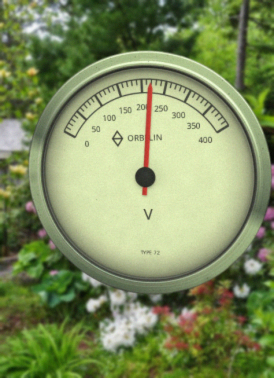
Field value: 220 V
